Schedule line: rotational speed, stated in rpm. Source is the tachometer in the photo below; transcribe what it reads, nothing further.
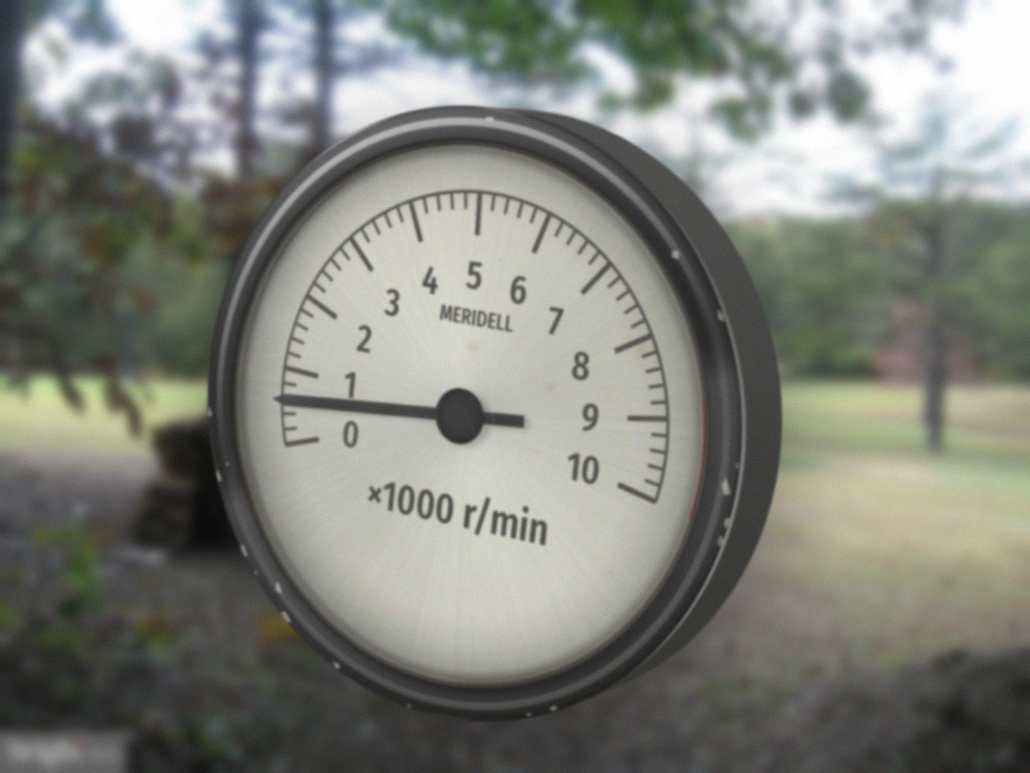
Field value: 600 rpm
